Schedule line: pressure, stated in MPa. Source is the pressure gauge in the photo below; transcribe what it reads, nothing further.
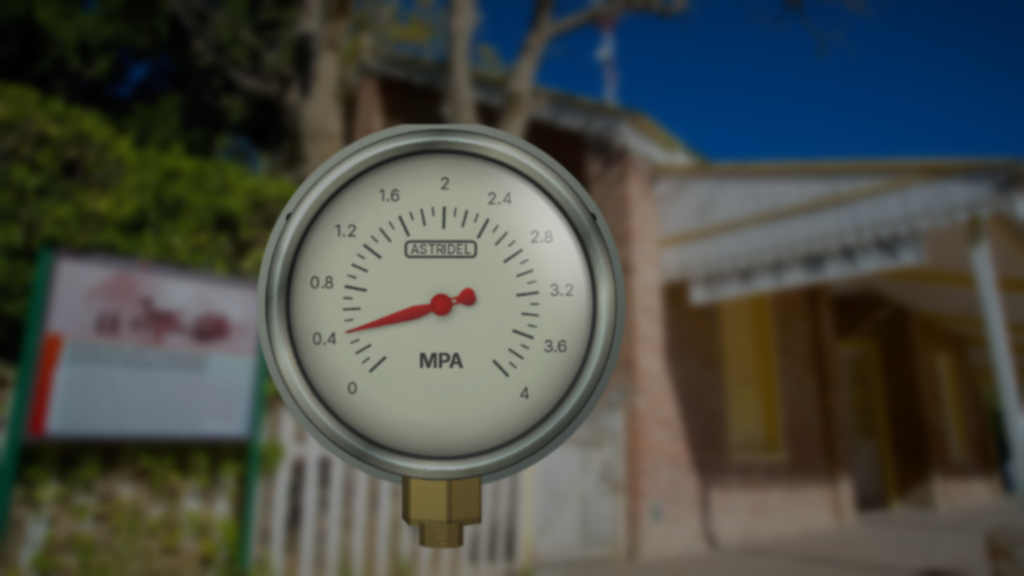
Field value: 0.4 MPa
